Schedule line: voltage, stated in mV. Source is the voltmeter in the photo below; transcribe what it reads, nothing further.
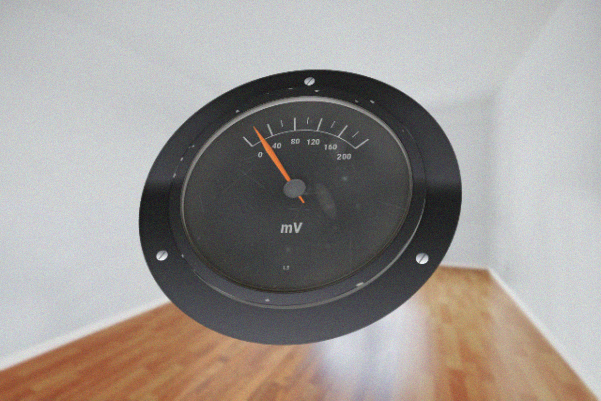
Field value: 20 mV
